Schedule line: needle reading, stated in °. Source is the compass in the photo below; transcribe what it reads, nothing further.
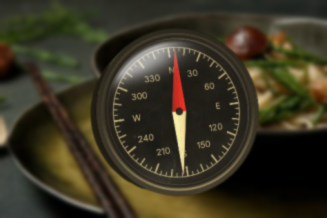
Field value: 5 °
